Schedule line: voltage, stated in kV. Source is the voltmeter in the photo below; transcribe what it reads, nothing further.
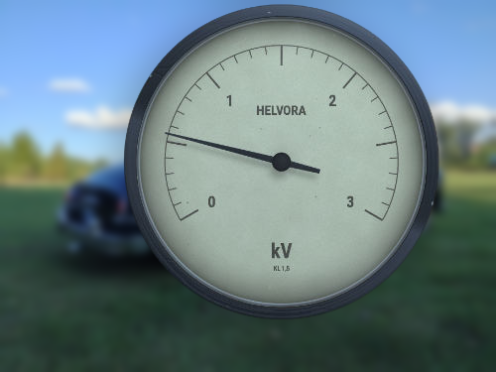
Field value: 0.55 kV
